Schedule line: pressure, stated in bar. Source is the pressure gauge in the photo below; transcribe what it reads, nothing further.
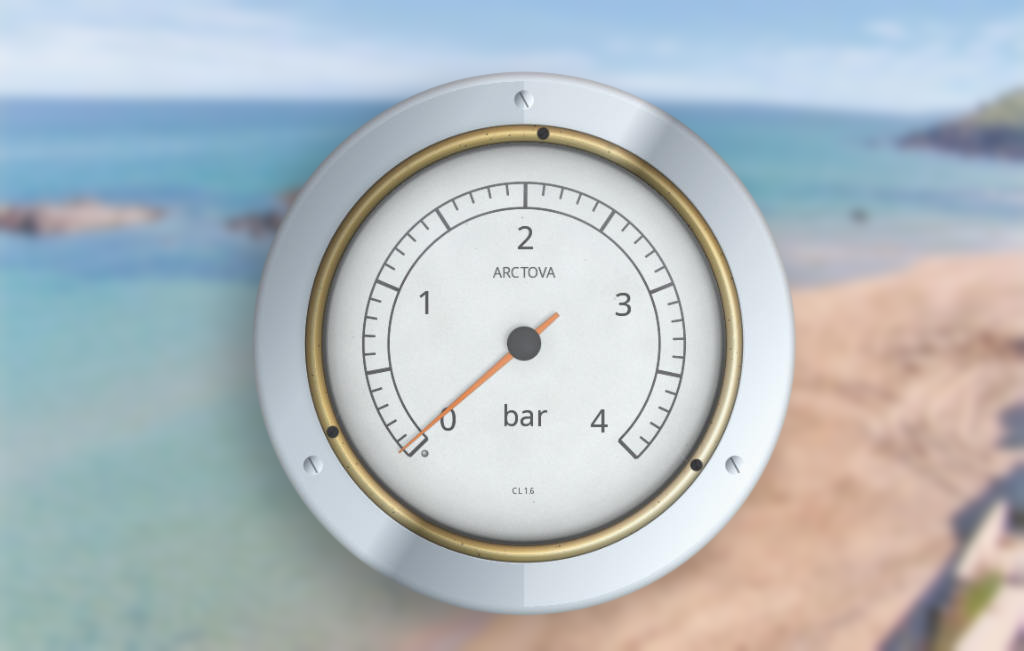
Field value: 0.05 bar
